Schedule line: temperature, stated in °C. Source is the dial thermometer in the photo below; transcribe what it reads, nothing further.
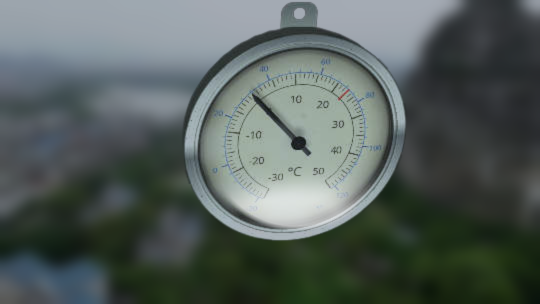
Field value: 0 °C
